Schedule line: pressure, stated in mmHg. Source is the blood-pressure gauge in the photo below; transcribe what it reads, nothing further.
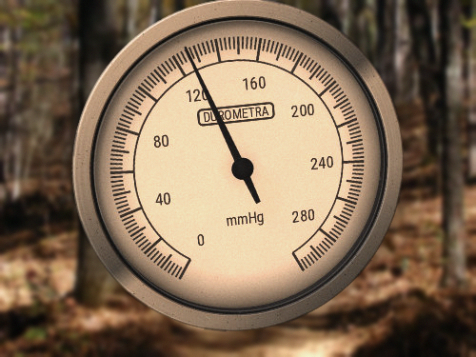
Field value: 126 mmHg
